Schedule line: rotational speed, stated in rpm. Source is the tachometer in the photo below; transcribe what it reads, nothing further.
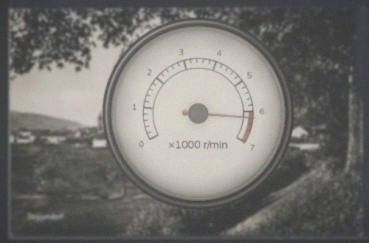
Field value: 6200 rpm
